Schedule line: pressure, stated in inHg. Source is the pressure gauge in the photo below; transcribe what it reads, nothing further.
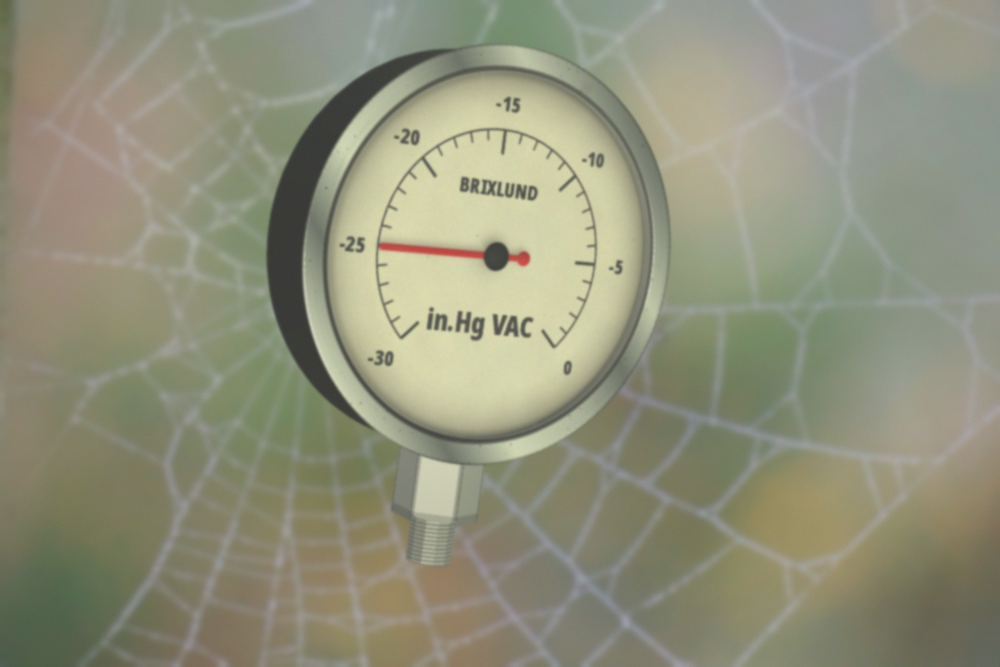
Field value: -25 inHg
